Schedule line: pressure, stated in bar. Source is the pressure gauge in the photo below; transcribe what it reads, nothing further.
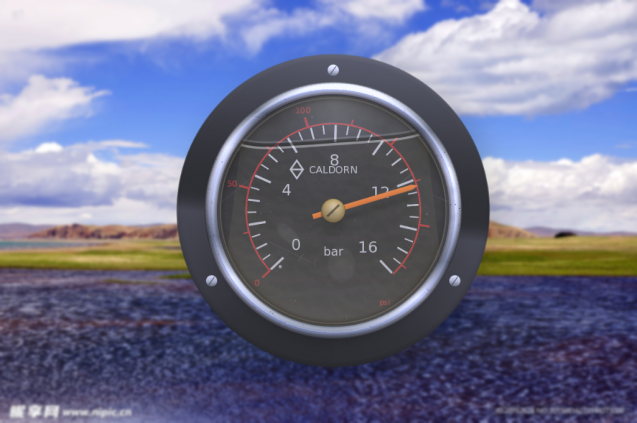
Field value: 12.25 bar
